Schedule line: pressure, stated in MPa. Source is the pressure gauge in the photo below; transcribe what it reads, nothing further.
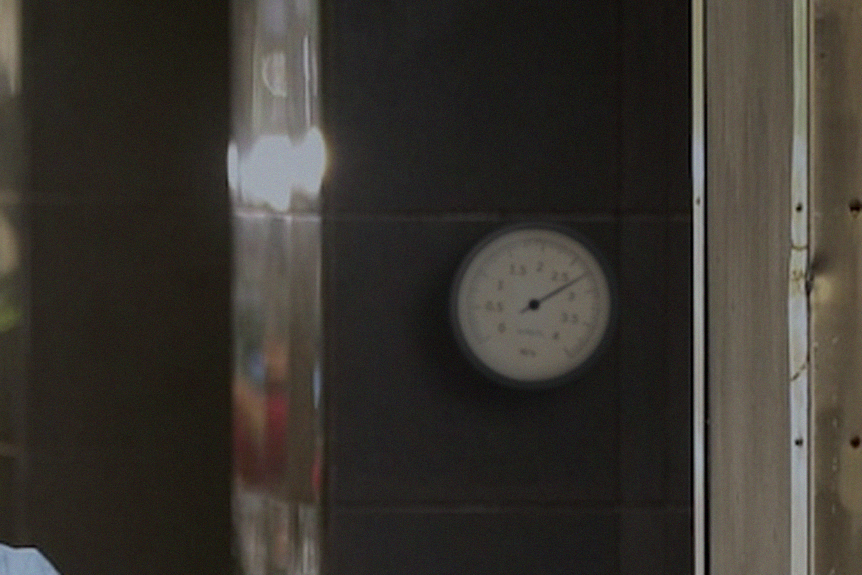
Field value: 2.75 MPa
